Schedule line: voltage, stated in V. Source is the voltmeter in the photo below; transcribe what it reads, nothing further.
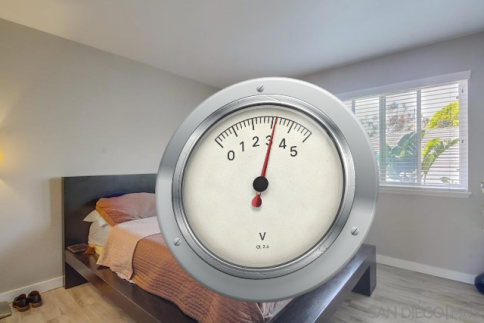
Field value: 3.2 V
